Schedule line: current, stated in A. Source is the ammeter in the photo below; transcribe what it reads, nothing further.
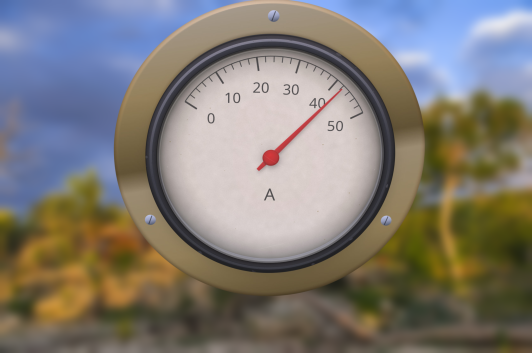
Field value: 42 A
